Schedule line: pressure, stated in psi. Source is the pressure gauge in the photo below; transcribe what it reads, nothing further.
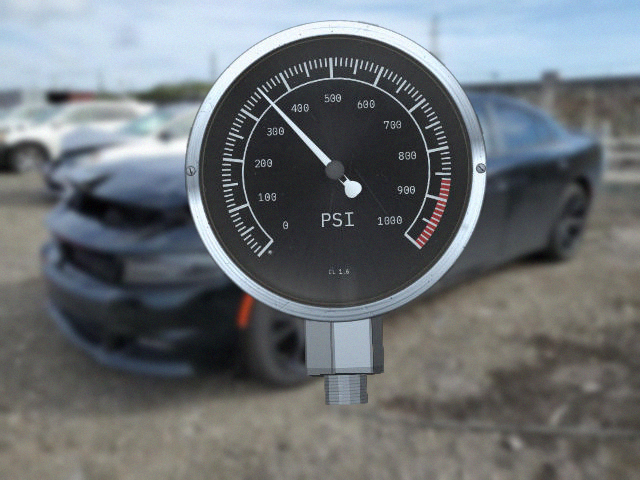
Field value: 350 psi
